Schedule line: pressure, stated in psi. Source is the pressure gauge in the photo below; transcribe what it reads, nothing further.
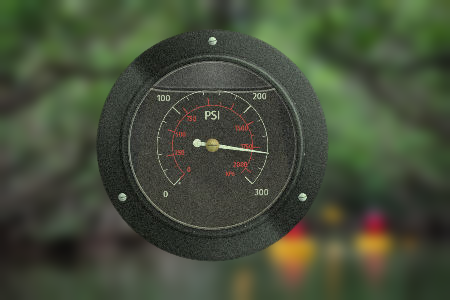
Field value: 260 psi
